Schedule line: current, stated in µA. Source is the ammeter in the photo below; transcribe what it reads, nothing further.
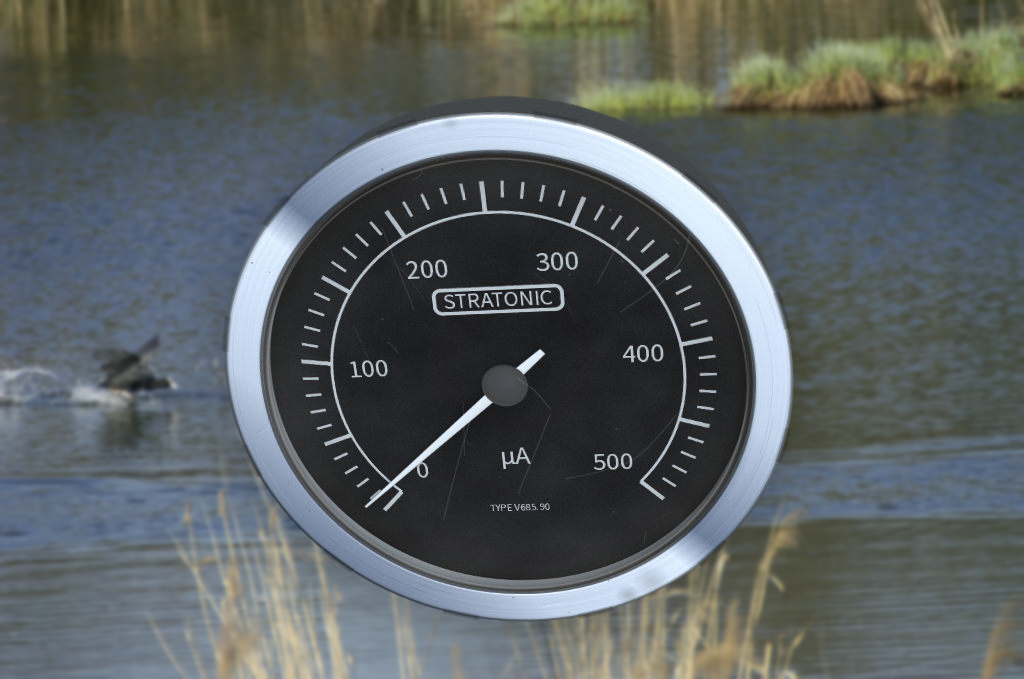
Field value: 10 µA
